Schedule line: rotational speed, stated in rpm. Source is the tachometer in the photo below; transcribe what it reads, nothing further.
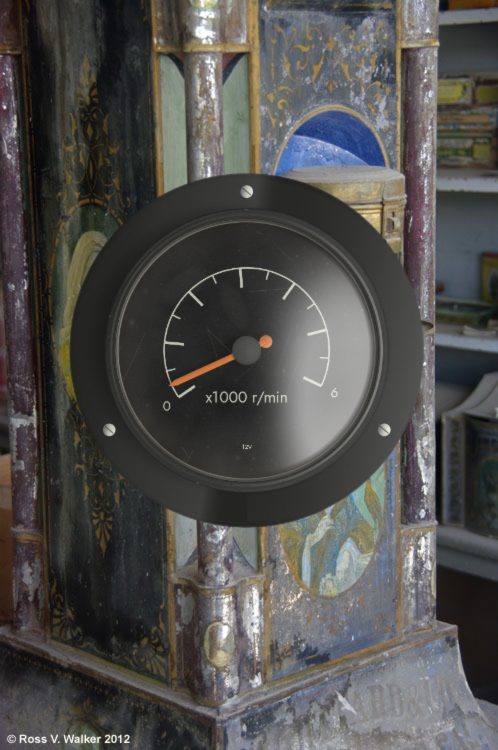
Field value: 250 rpm
